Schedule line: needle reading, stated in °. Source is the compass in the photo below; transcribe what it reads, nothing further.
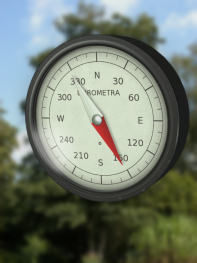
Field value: 150 °
